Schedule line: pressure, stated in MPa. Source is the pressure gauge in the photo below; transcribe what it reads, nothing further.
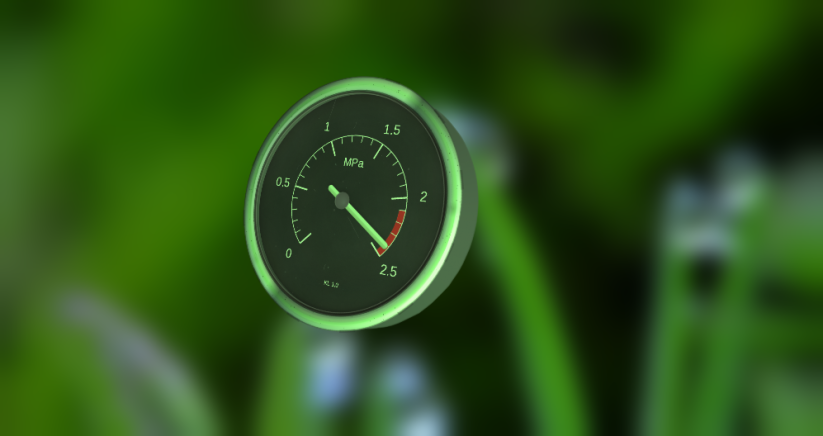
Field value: 2.4 MPa
